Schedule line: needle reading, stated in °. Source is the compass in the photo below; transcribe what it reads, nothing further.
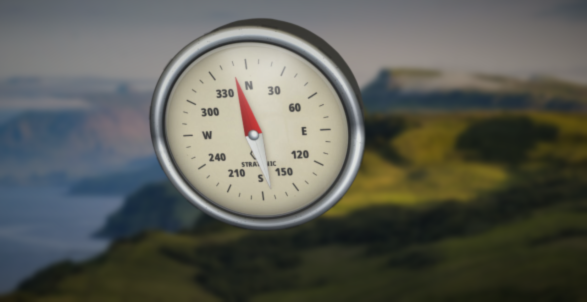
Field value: 350 °
